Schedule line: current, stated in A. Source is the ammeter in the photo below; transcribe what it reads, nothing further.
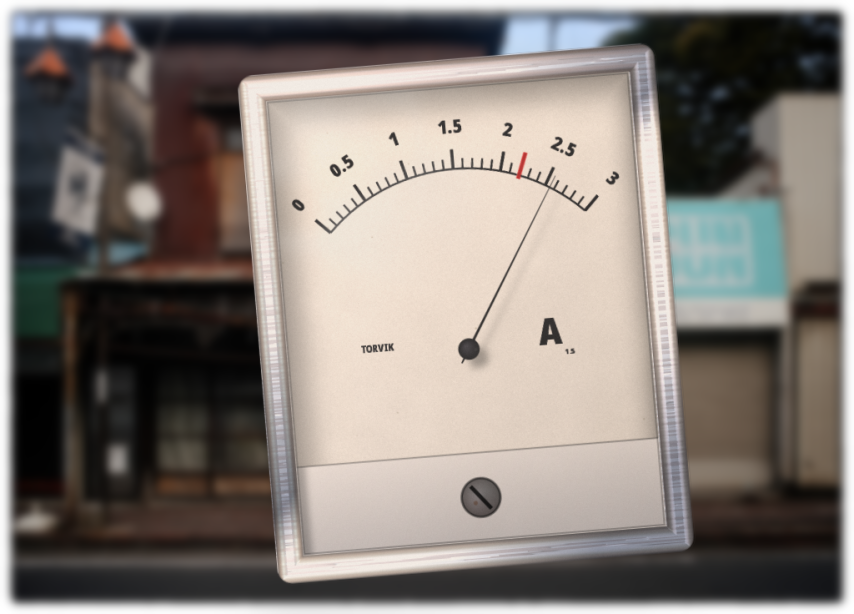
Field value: 2.55 A
